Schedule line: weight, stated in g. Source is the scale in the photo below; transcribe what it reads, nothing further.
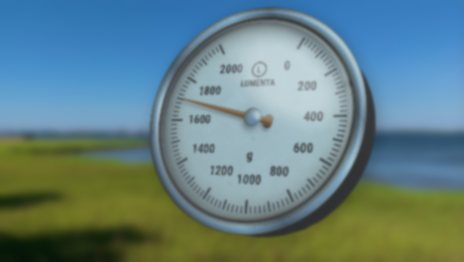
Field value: 1700 g
